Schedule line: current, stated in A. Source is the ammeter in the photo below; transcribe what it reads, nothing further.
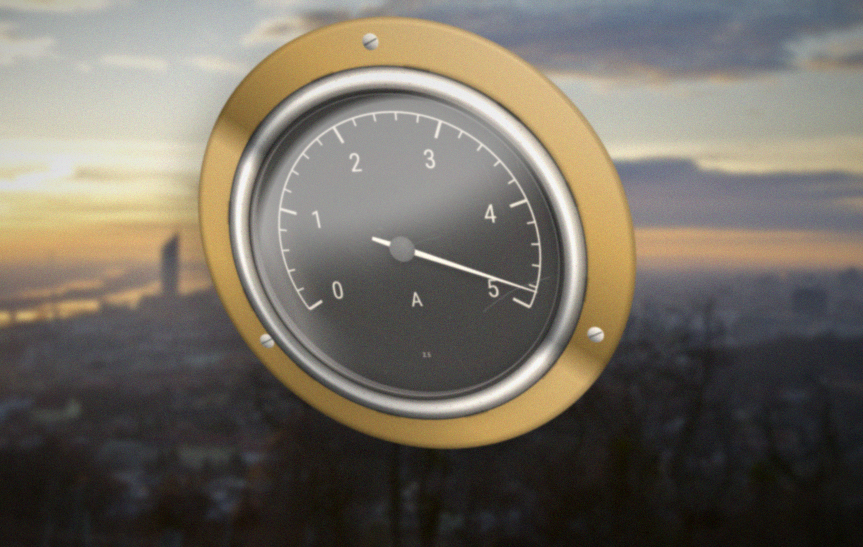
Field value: 4.8 A
